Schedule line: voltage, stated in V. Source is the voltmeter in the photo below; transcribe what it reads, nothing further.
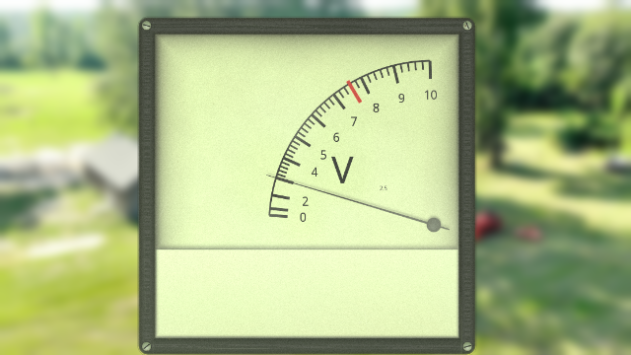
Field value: 3 V
